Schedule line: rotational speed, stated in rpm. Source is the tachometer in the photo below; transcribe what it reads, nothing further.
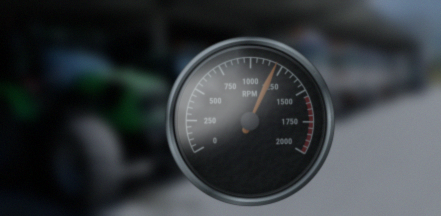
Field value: 1200 rpm
